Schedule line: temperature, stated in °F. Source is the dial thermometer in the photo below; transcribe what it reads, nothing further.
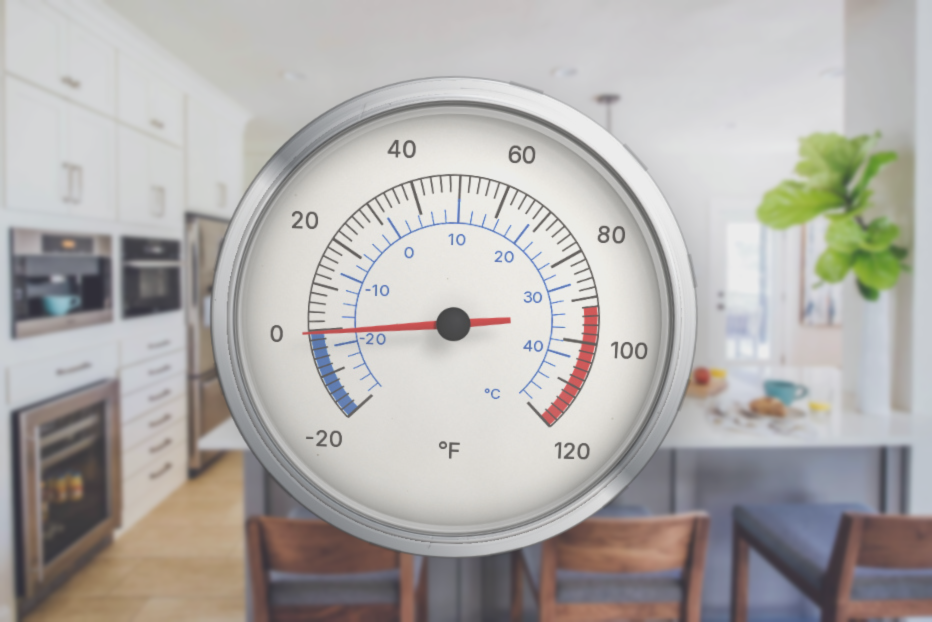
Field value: 0 °F
